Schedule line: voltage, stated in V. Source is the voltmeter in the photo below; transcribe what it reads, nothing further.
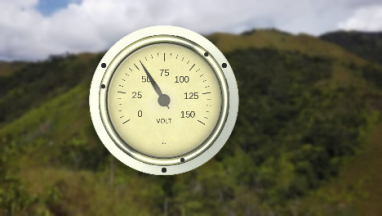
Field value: 55 V
